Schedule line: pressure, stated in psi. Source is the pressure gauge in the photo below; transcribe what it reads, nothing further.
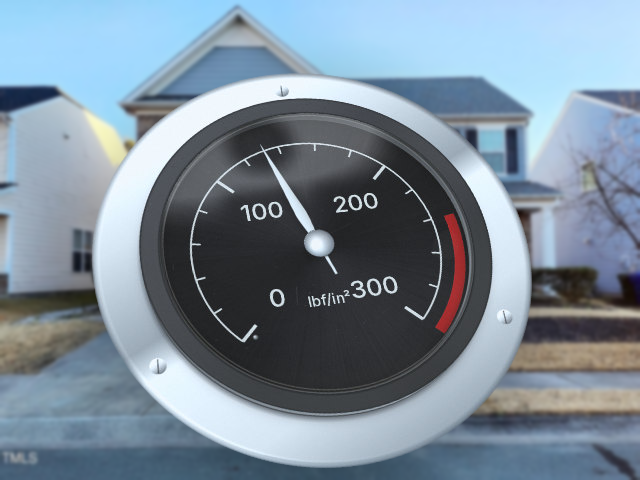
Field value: 130 psi
